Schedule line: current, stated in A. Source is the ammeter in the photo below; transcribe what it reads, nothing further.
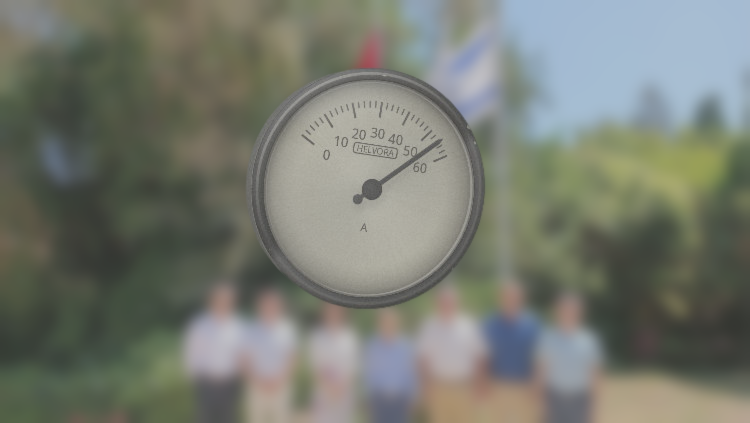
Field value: 54 A
